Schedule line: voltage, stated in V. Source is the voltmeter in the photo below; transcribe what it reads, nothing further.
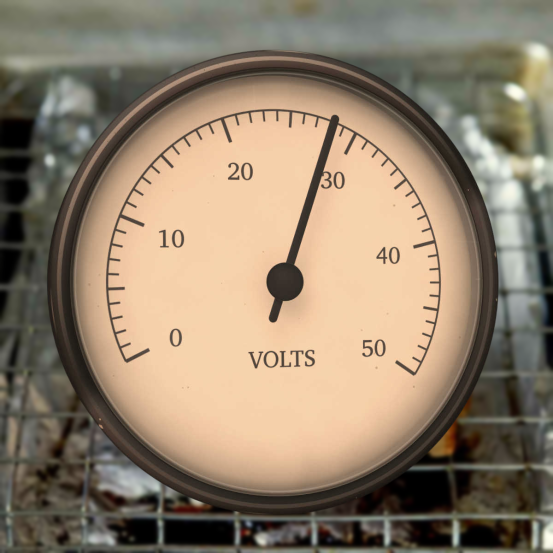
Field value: 28 V
